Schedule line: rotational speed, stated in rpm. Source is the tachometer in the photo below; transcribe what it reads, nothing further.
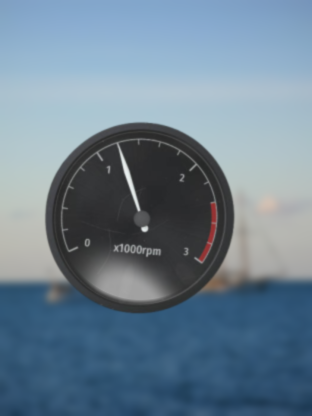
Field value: 1200 rpm
